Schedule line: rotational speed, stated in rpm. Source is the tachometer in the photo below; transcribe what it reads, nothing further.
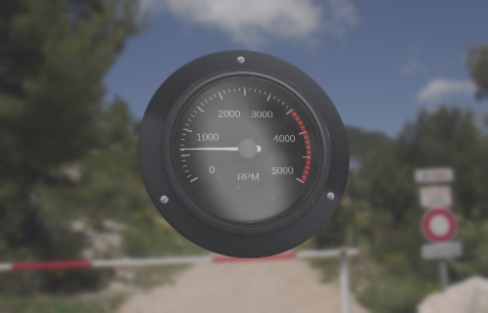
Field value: 600 rpm
